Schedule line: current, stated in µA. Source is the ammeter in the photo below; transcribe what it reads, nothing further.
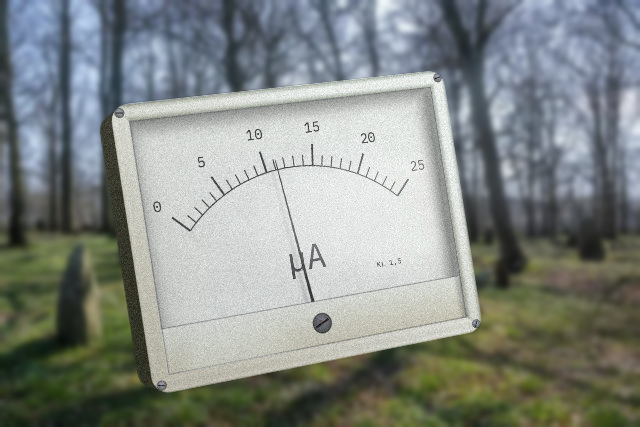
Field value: 11 µA
